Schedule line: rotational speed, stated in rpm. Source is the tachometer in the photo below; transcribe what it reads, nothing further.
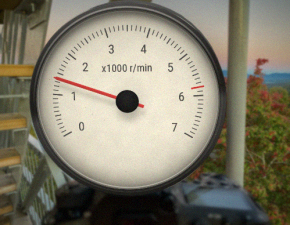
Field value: 1400 rpm
